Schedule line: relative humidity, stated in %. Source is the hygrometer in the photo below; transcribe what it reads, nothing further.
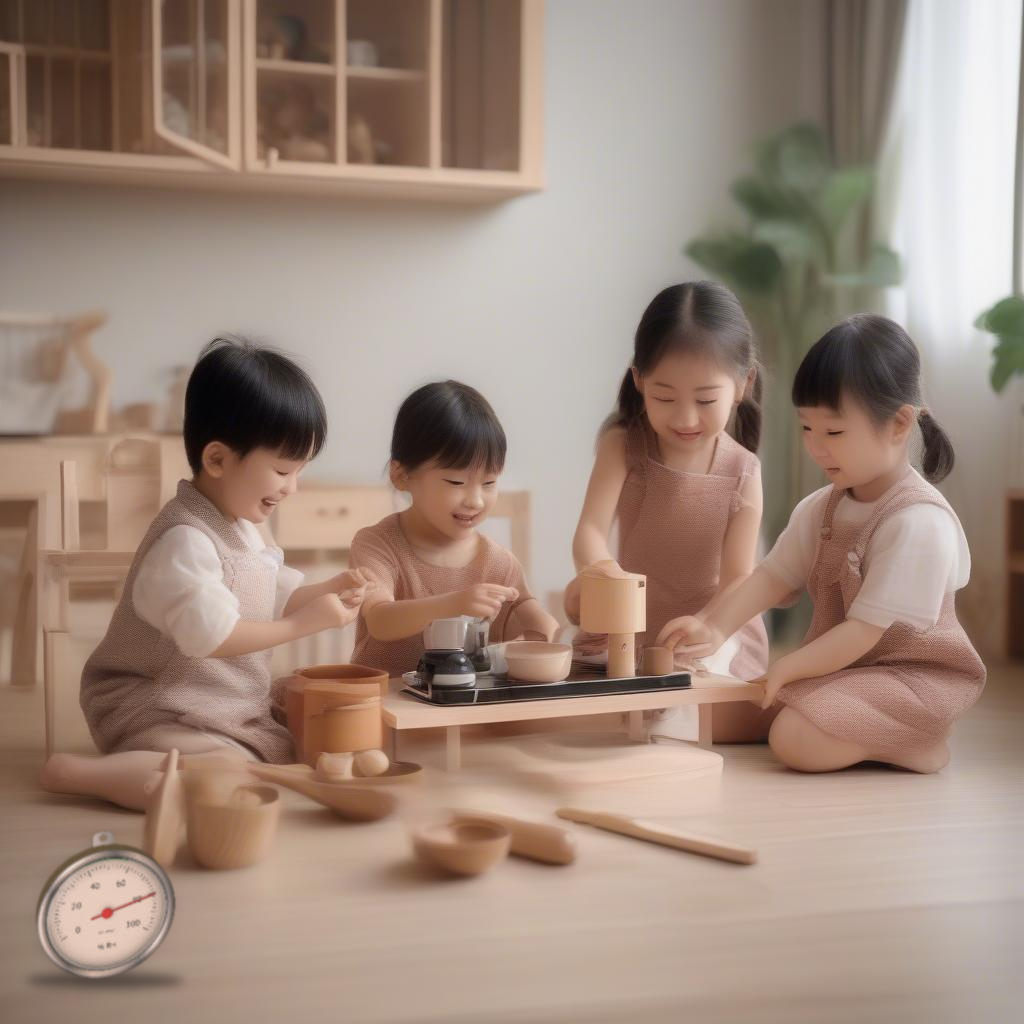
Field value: 80 %
